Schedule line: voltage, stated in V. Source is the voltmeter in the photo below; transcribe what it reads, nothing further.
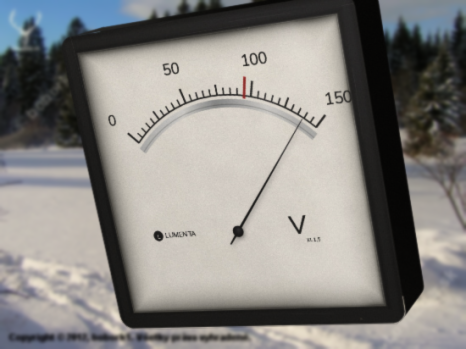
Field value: 140 V
